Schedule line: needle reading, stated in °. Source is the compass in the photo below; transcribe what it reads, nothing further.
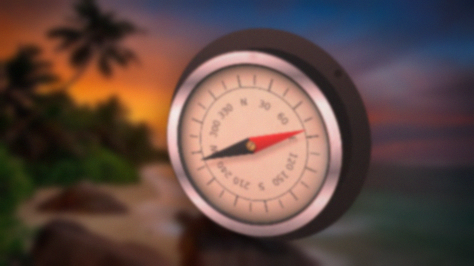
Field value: 82.5 °
